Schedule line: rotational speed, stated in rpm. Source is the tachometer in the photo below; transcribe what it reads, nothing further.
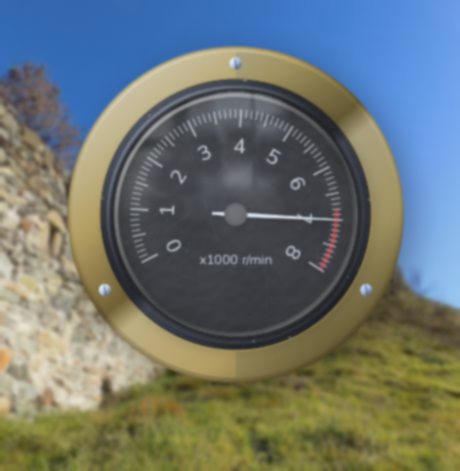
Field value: 7000 rpm
